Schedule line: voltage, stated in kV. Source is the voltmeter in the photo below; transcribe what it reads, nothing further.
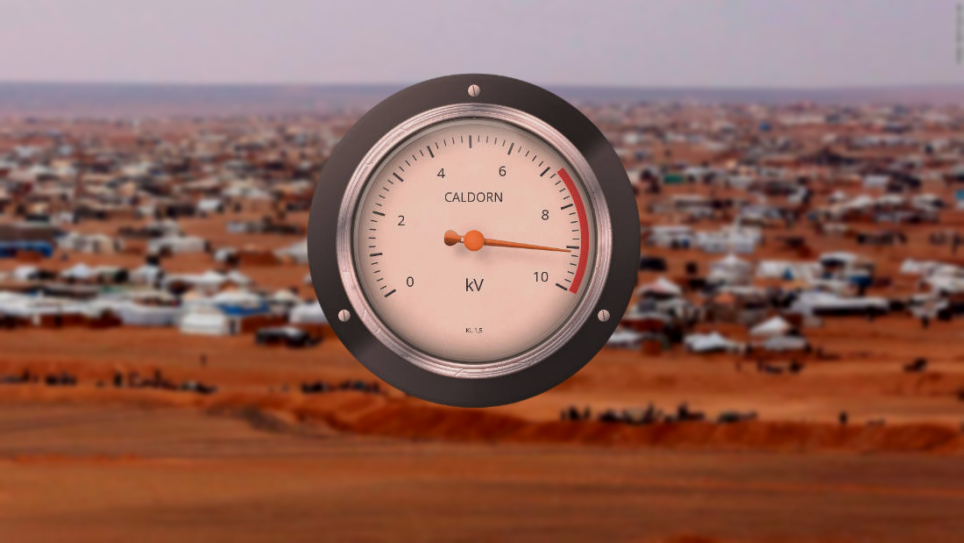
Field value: 9.1 kV
